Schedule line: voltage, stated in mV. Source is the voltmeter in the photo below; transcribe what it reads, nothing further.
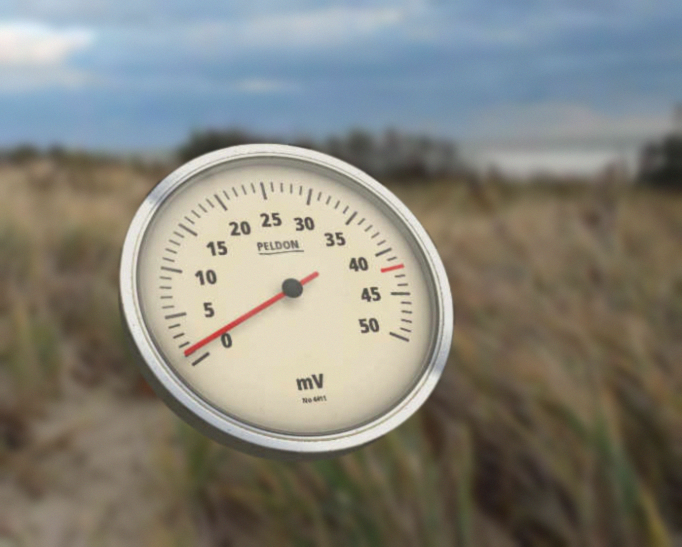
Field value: 1 mV
